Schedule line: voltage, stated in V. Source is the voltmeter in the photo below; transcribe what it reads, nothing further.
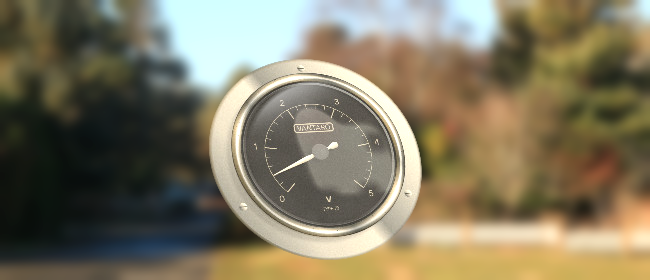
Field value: 0.4 V
